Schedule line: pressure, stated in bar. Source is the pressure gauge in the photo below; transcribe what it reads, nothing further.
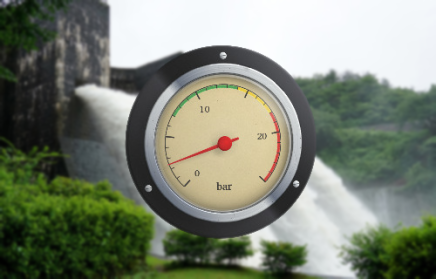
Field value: 2.5 bar
